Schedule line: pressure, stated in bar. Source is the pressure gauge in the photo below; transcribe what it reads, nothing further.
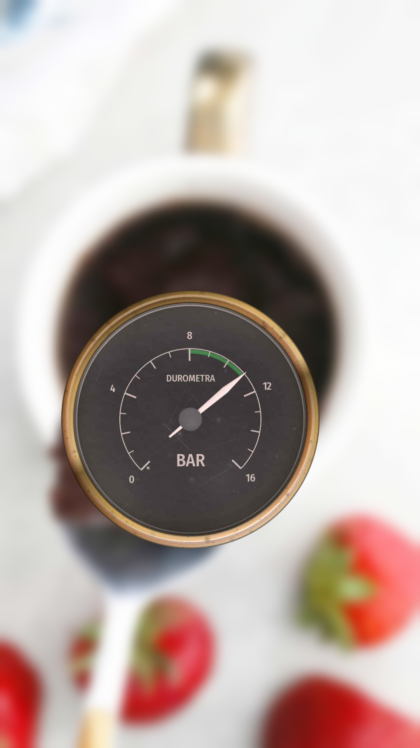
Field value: 11 bar
